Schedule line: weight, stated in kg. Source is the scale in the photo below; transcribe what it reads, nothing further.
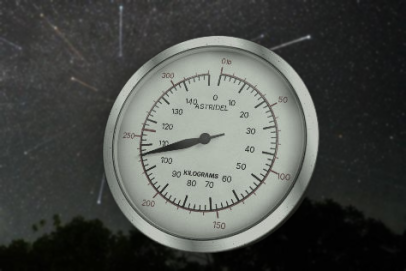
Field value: 106 kg
